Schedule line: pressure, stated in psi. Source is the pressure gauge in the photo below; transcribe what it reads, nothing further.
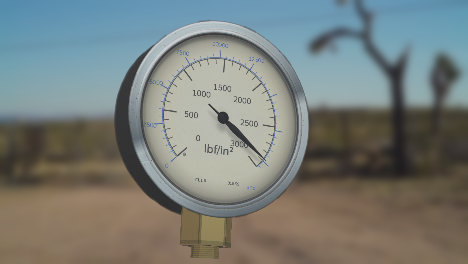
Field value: 2900 psi
